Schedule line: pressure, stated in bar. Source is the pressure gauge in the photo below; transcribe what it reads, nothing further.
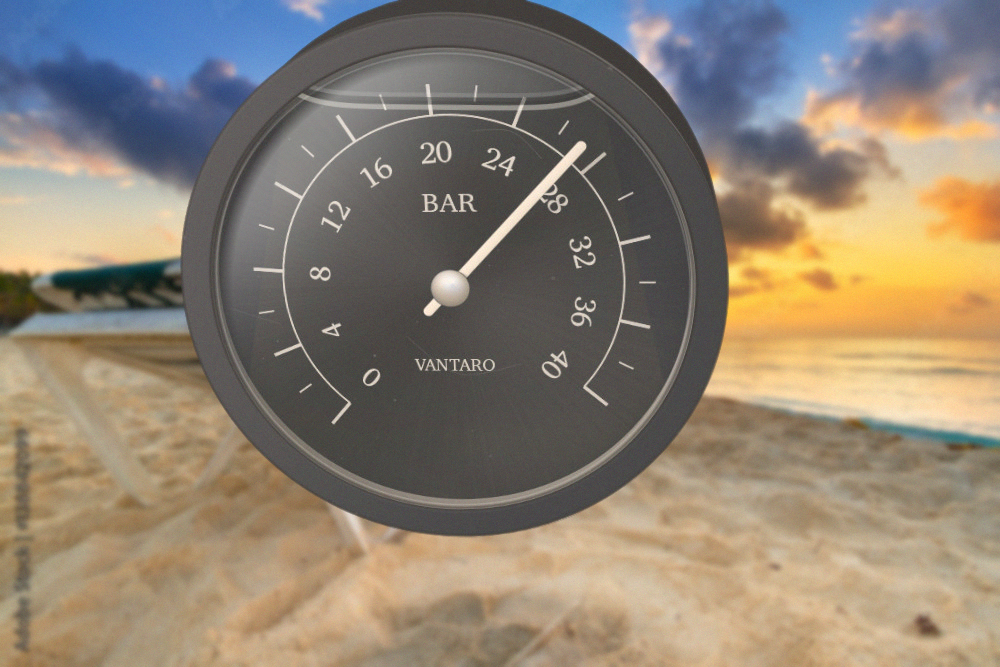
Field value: 27 bar
